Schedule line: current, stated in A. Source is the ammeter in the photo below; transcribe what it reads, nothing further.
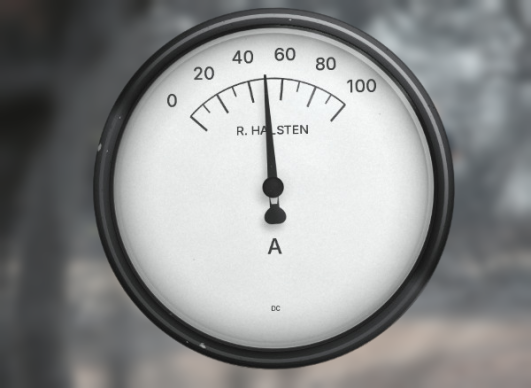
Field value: 50 A
